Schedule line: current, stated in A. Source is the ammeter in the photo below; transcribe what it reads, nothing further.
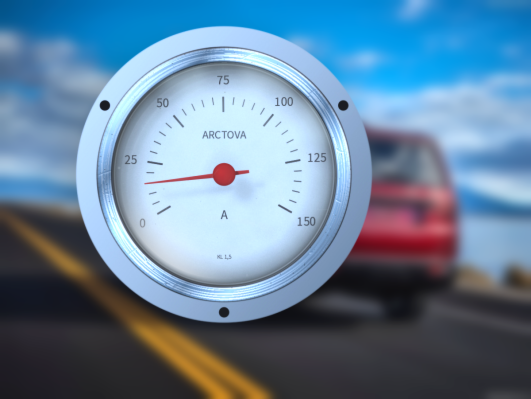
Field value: 15 A
